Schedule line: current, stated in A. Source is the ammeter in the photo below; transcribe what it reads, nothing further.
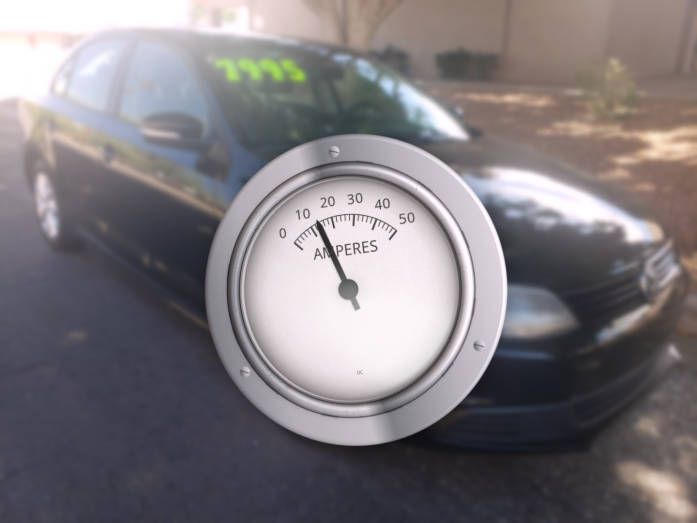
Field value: 14 A
